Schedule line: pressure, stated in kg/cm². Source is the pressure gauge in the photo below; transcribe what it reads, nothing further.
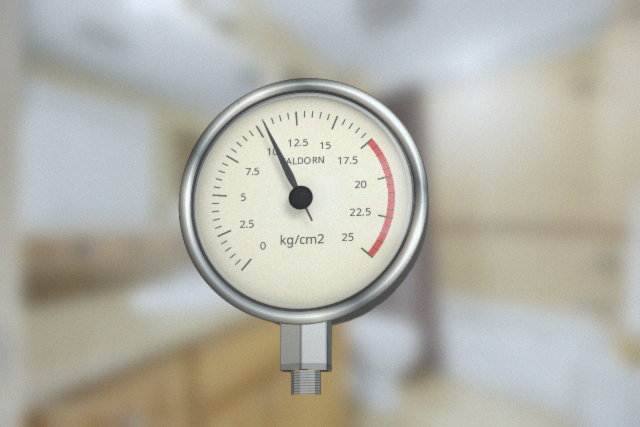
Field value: 10.5 kg/cm²
